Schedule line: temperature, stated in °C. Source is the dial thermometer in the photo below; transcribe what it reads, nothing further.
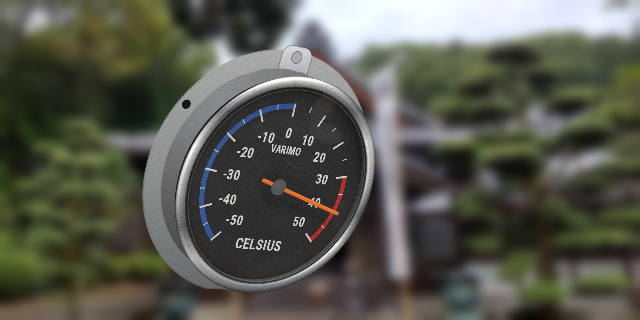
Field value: 40 °C
